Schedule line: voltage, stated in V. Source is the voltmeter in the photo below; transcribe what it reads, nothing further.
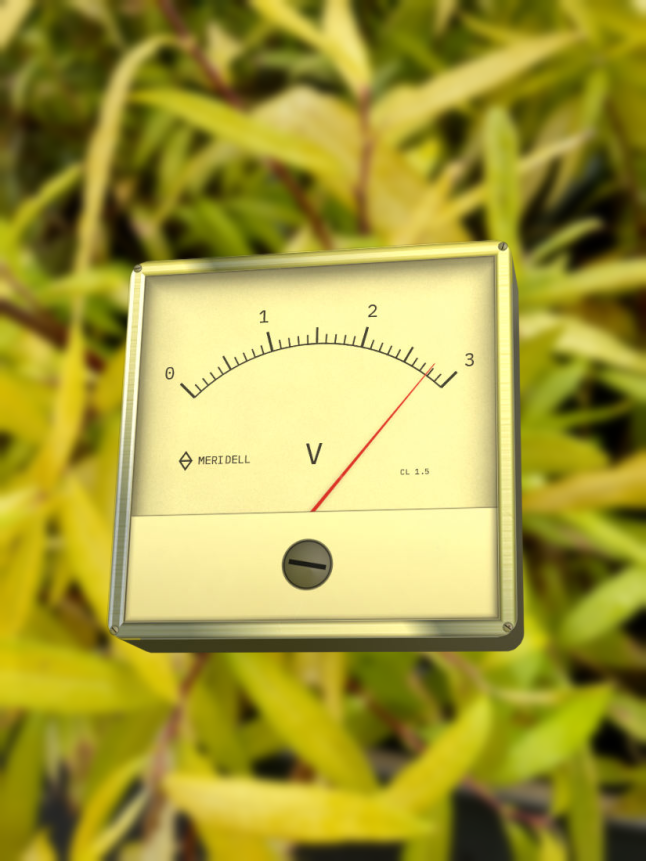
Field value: 2.8 V
